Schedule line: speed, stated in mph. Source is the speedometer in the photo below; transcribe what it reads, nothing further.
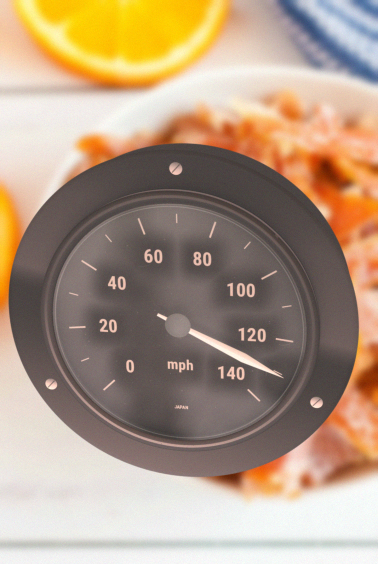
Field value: 130 mph
